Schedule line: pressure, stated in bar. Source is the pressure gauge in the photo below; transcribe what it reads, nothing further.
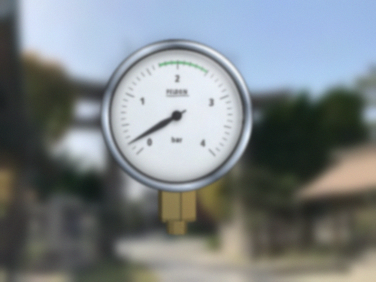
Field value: 0.2 bar
